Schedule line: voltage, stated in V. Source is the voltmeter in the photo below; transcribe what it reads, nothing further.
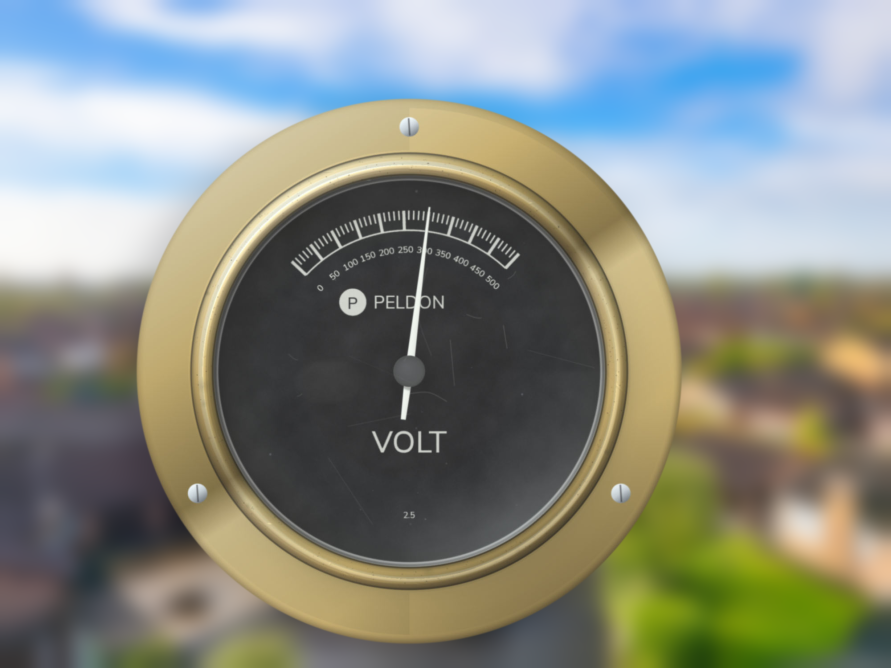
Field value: 300 V
